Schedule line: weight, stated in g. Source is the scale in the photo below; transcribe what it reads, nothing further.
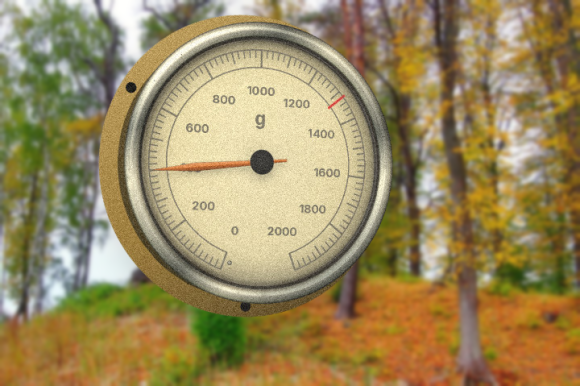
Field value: 400 g
